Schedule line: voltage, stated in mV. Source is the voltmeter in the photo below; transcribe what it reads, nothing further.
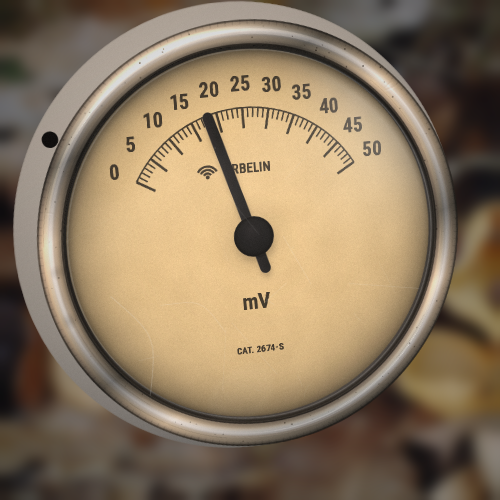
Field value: 18 mV
